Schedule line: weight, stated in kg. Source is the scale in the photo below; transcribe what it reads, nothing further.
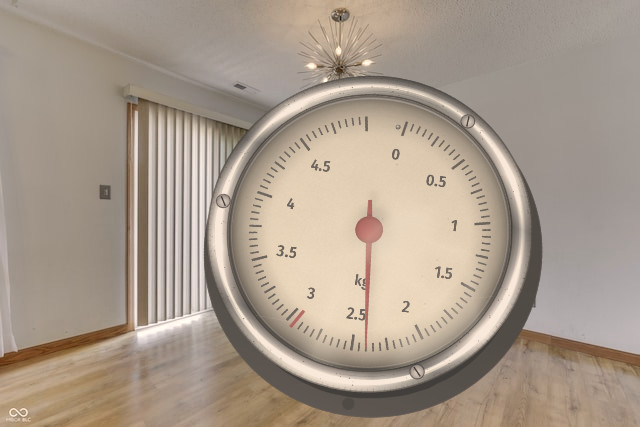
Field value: 2.4 kg
